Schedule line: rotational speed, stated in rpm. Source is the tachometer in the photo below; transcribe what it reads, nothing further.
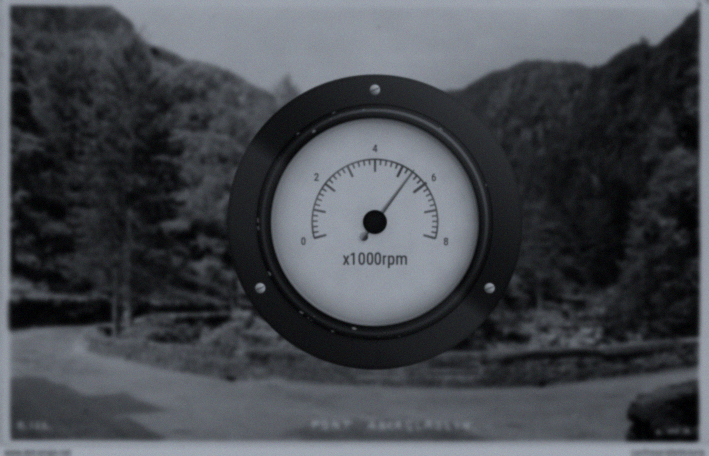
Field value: 5400 rpm
